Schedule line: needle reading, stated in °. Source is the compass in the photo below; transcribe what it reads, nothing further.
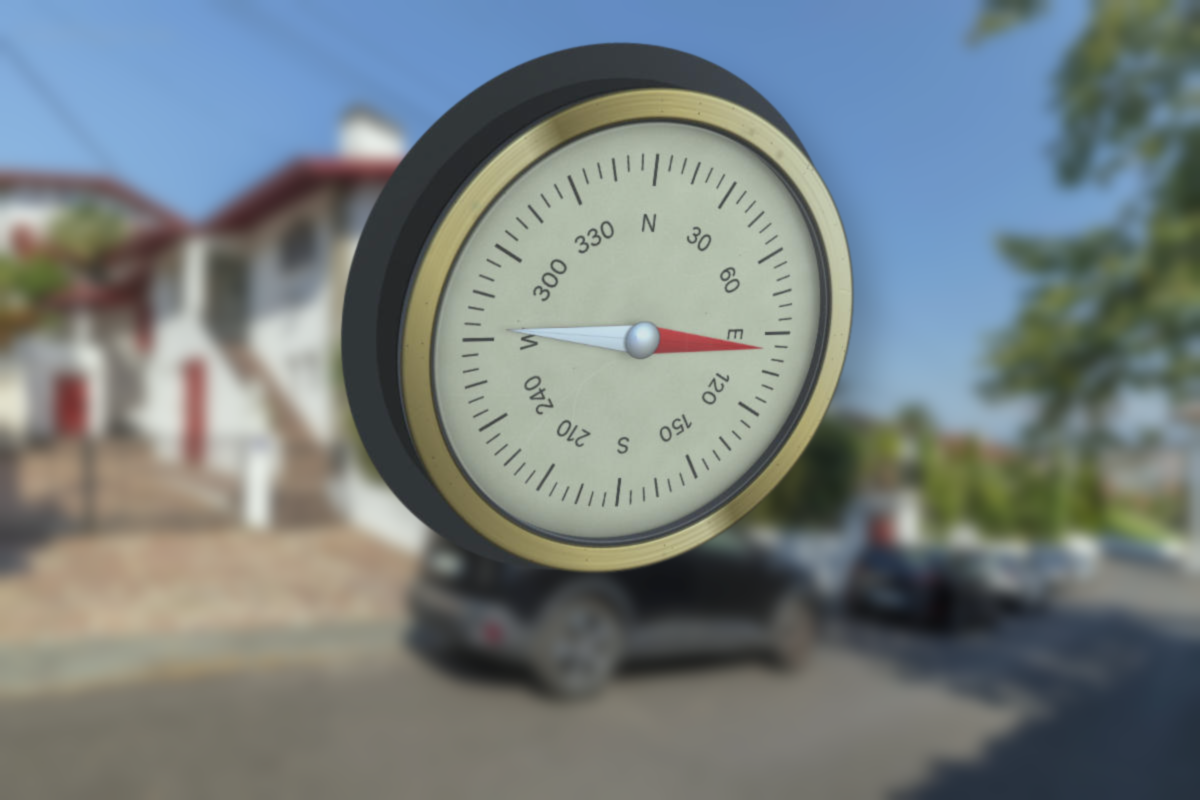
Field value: 95 °
